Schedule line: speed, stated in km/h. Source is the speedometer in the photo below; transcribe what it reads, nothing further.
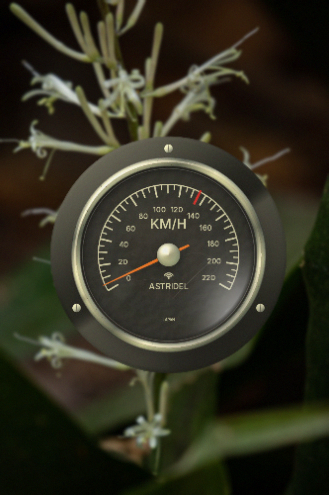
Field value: 5 km/h
